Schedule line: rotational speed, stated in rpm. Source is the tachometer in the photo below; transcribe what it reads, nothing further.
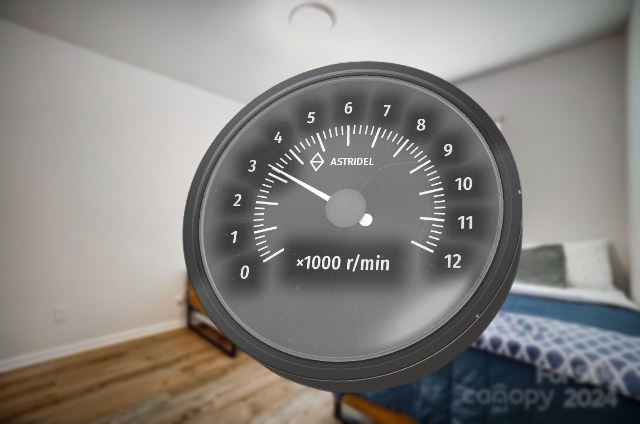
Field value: 3200 rpm
